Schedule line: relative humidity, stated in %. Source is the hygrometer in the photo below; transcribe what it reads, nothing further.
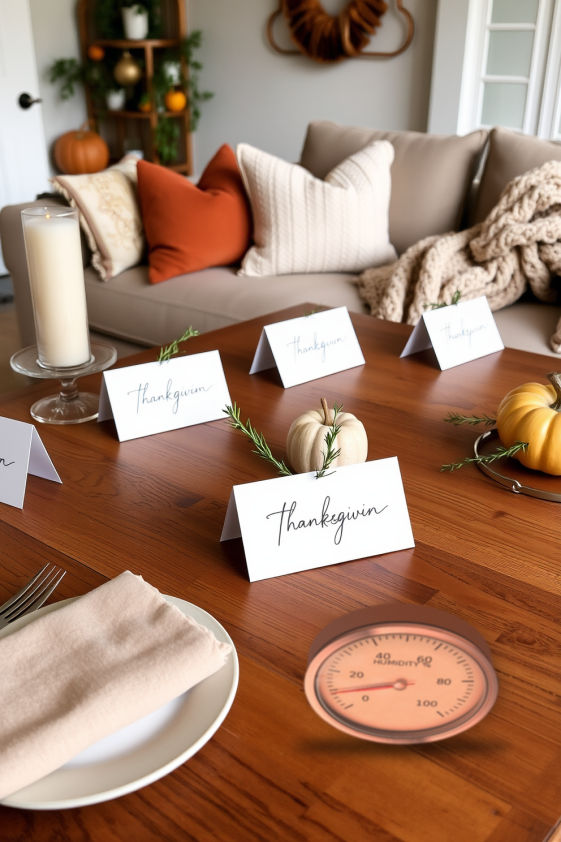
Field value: 10 %
